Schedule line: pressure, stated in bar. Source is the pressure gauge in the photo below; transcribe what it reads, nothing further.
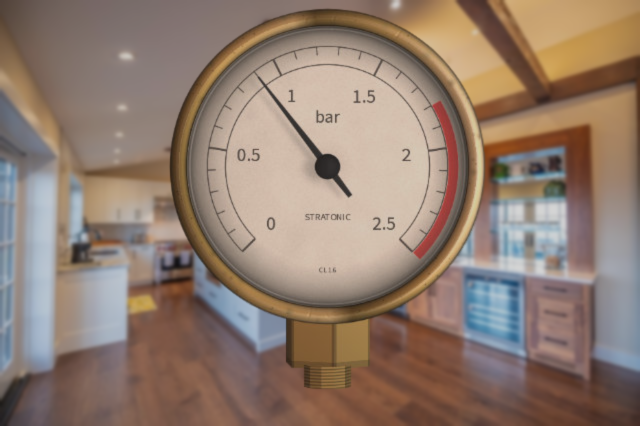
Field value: 0.9 bar
